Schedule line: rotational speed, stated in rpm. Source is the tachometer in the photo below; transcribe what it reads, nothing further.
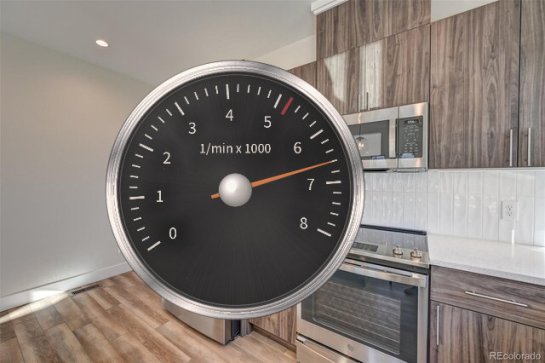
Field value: 6600 rpm
